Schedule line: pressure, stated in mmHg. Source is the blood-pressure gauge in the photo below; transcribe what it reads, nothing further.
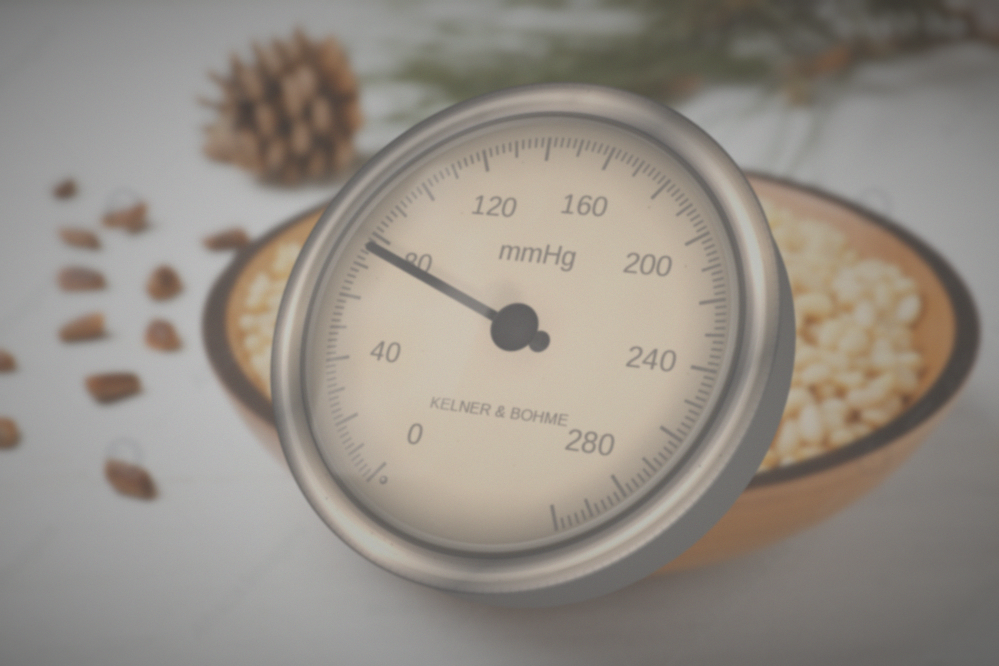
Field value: 76 mmHg
